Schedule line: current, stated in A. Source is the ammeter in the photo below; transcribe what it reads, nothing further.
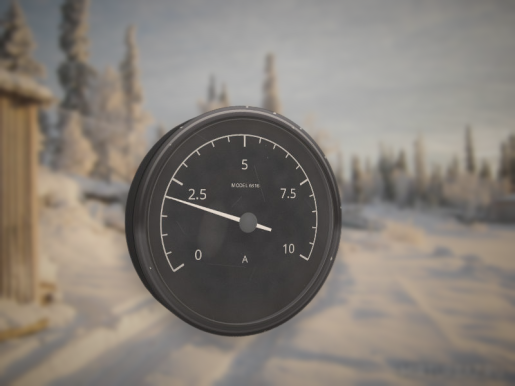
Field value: 2 A
